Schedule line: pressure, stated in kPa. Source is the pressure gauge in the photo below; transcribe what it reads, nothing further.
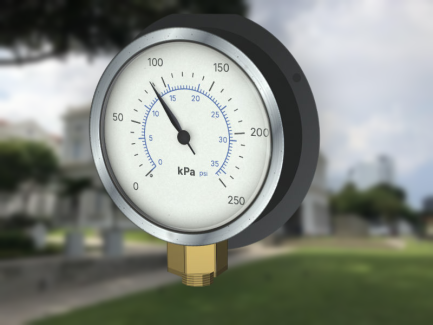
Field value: 90 kPa
